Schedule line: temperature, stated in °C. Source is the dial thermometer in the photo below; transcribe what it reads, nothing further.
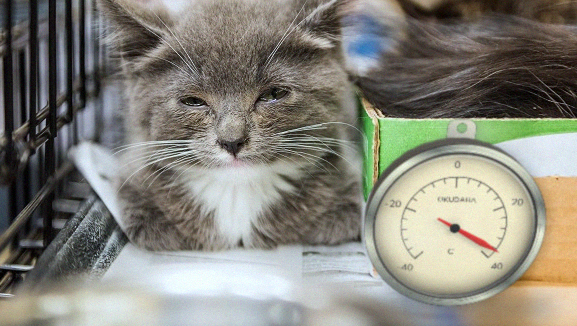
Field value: 36 °C
